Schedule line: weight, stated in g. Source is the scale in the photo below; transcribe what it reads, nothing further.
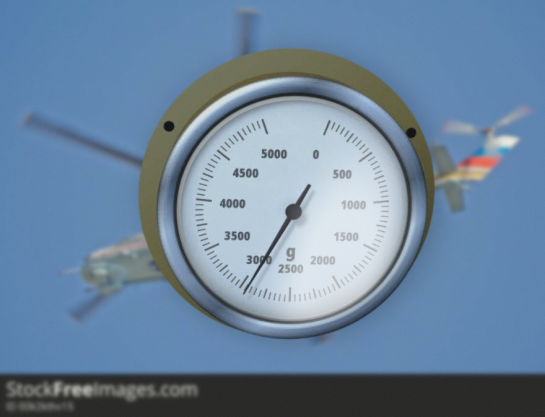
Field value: 2950 g
